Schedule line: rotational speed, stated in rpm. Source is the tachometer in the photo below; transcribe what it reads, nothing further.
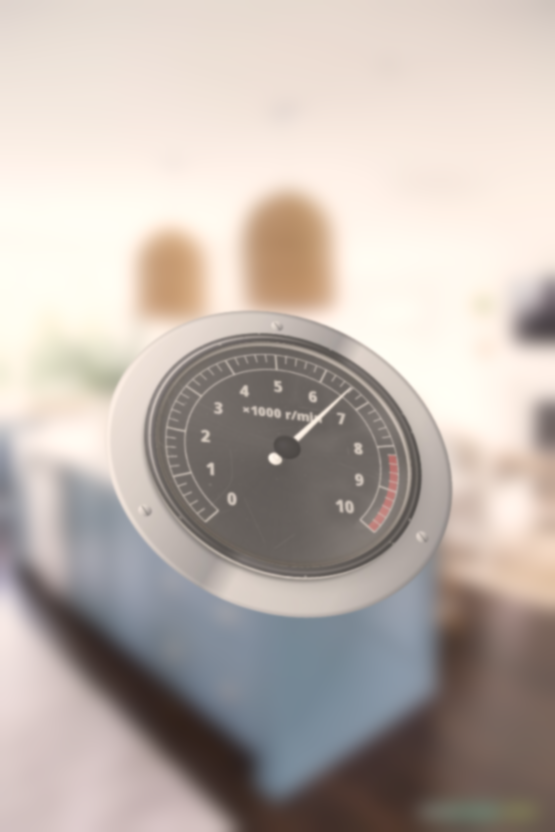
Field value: 6600 rpm
